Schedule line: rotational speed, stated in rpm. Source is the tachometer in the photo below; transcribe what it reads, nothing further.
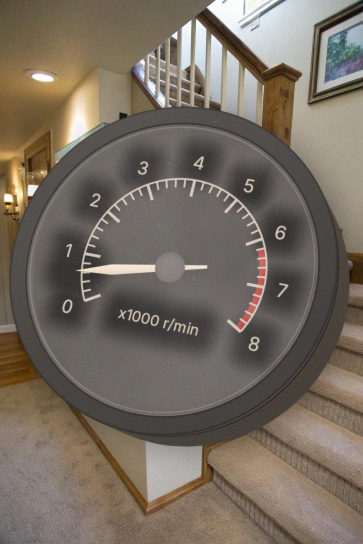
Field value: 600 rpm
